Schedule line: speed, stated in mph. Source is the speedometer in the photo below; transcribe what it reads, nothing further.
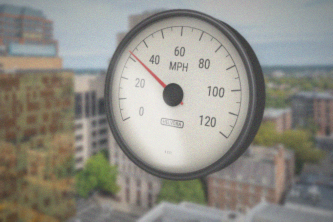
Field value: 32.5 mph
